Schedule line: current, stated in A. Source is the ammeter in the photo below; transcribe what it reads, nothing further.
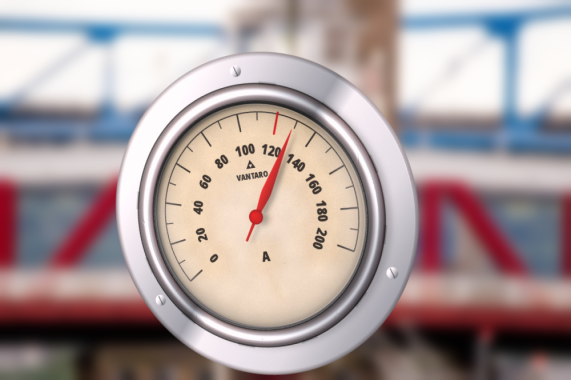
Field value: 130 A
